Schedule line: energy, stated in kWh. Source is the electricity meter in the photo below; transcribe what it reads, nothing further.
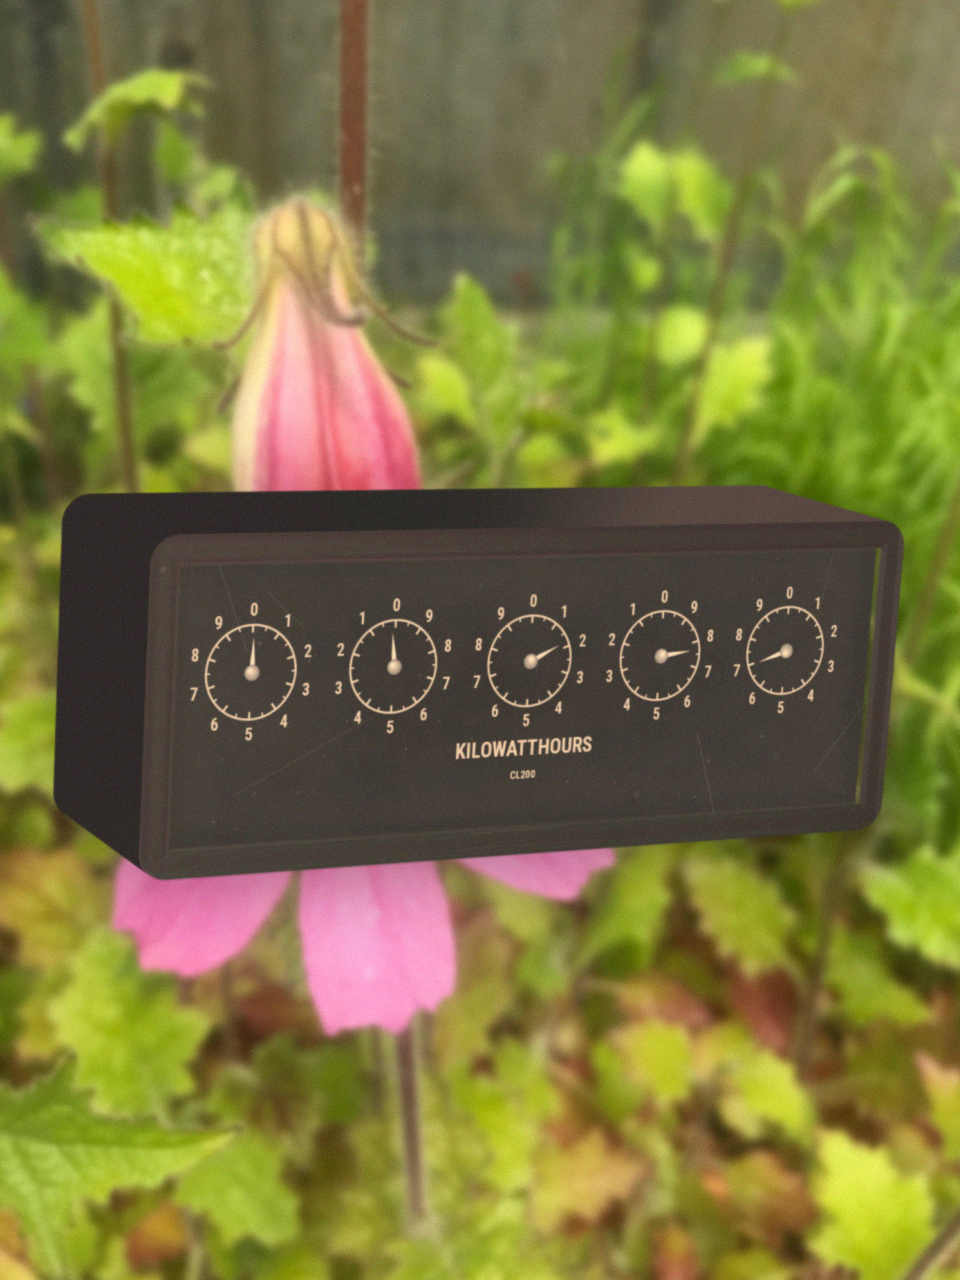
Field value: 177 kWh
